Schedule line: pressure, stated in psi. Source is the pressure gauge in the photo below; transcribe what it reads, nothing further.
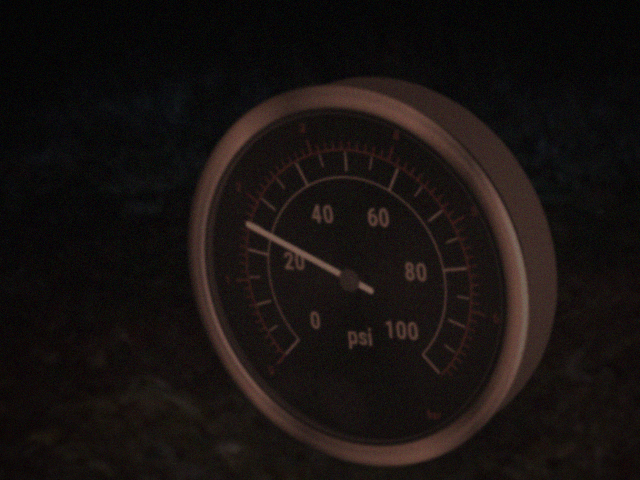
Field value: 25 psi
